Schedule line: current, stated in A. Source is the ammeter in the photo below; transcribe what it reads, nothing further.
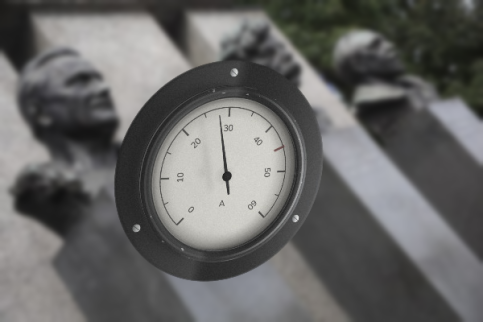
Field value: 27.5 A
